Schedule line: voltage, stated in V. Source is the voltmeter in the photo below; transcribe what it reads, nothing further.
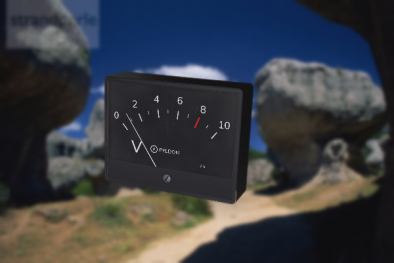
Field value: 1 V
